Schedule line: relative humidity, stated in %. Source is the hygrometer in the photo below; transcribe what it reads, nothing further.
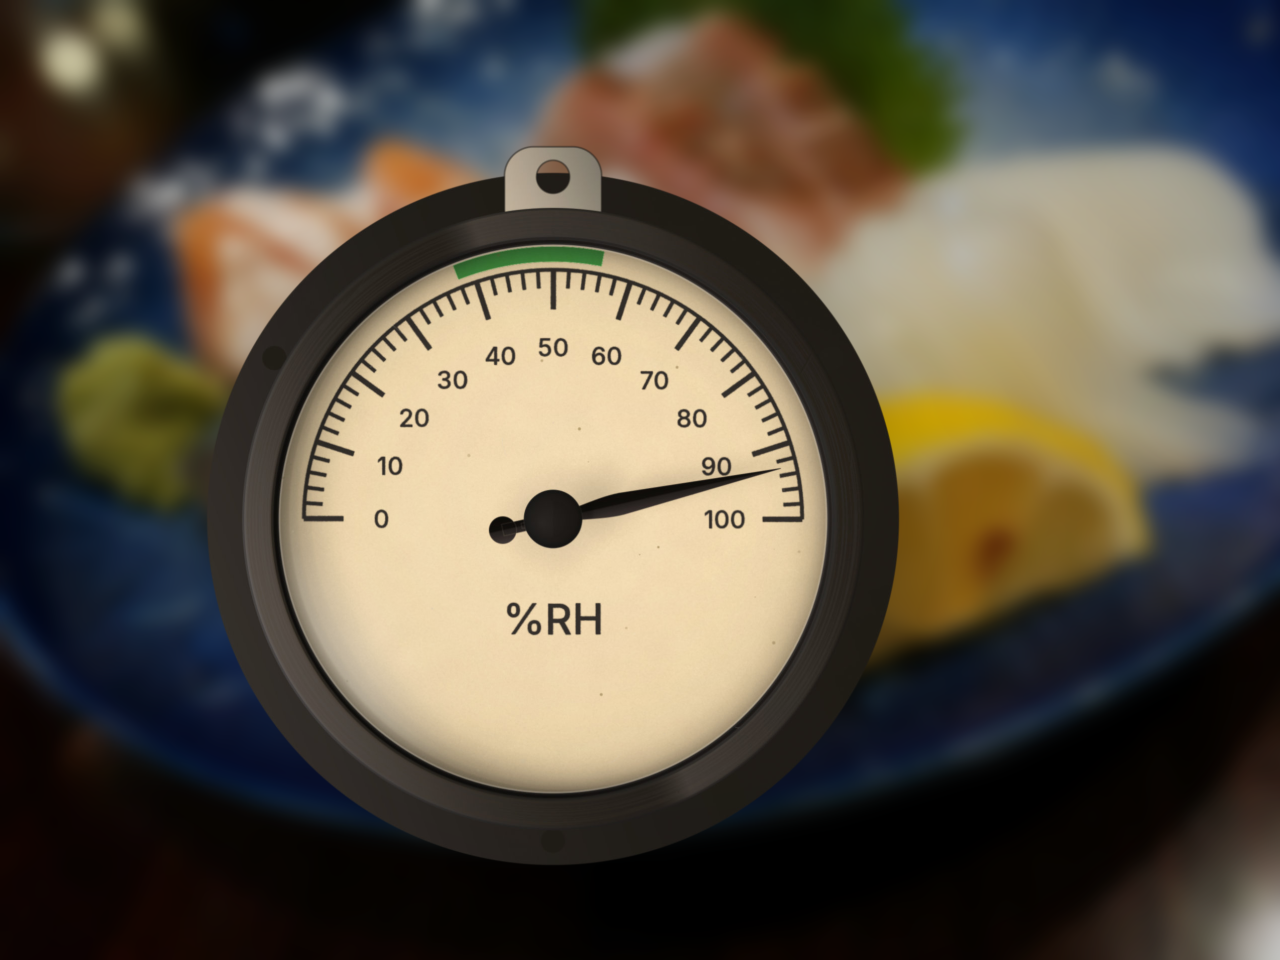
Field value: 93 %
